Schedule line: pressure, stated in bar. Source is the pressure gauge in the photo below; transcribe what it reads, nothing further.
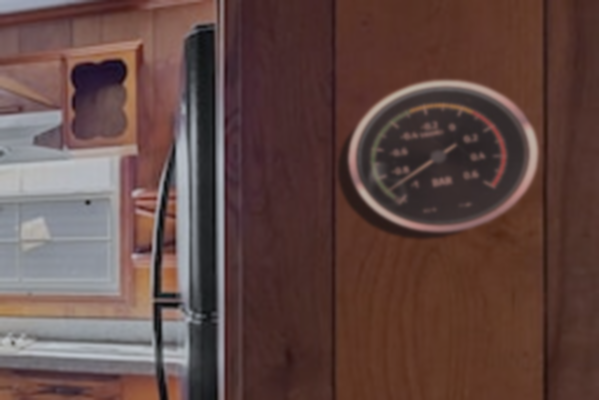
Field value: -0.9 bar
